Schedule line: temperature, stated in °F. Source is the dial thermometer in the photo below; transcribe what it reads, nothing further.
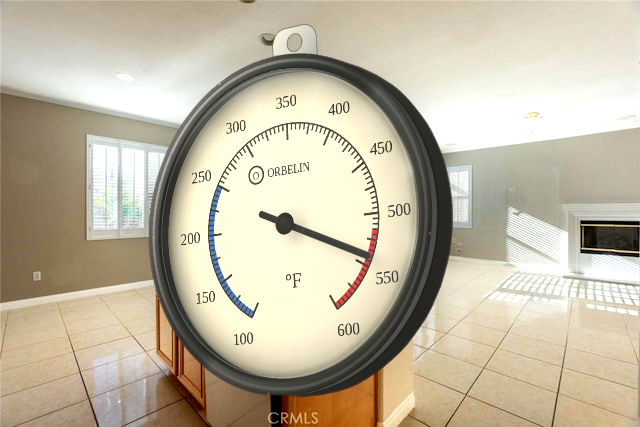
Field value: 540 °F
